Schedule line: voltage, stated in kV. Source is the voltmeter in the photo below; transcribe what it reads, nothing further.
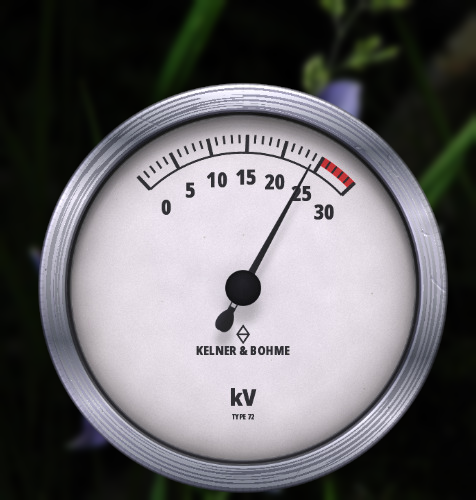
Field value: 24 kV
